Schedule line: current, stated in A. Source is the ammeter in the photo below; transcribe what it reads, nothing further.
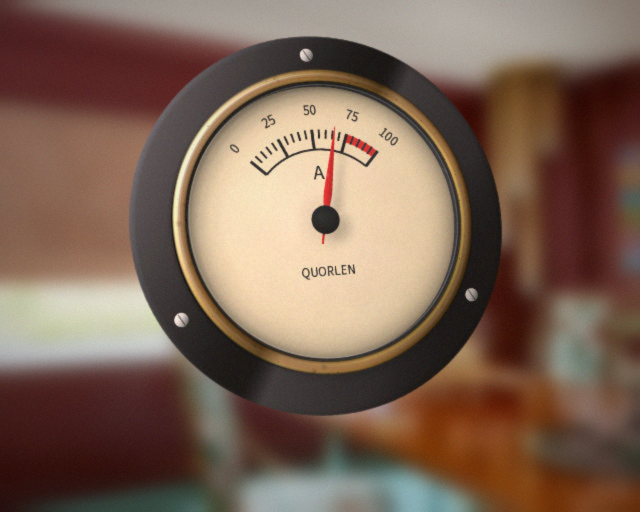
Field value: 65 A
